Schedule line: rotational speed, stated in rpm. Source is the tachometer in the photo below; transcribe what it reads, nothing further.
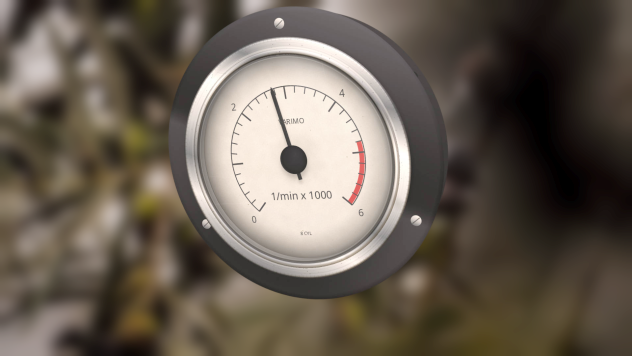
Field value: 2800 rpm
